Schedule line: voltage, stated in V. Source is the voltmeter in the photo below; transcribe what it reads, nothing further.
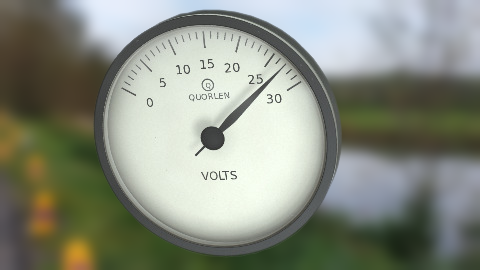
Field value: 27 V
